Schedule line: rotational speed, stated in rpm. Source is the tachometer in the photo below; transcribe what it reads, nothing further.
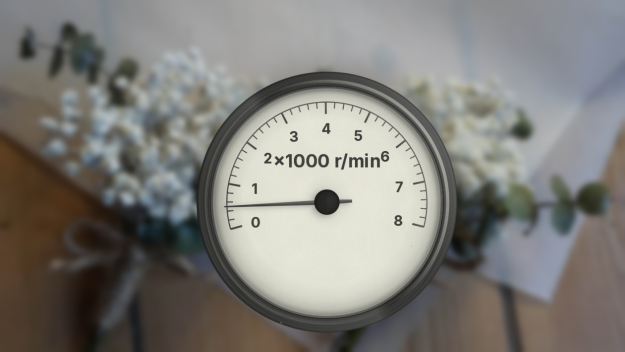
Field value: 500 rpm
